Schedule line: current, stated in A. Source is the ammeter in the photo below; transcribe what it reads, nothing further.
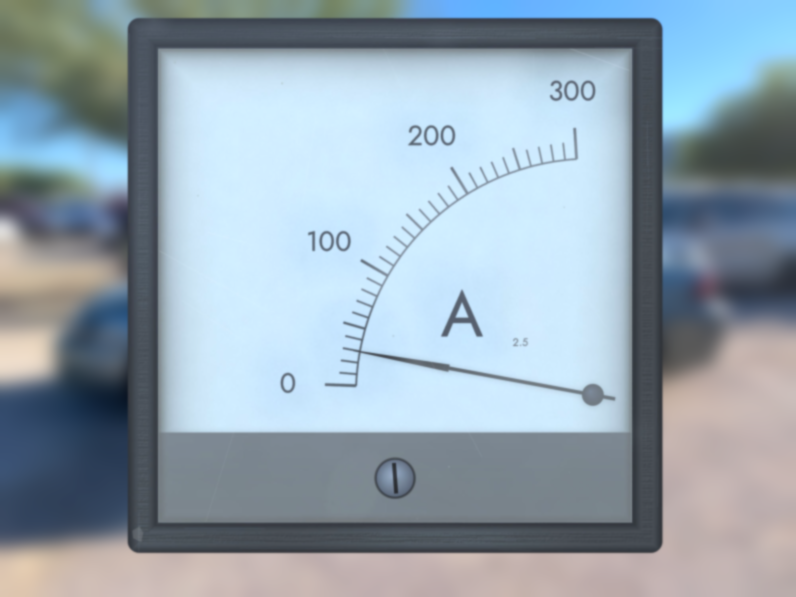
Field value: 30 A
